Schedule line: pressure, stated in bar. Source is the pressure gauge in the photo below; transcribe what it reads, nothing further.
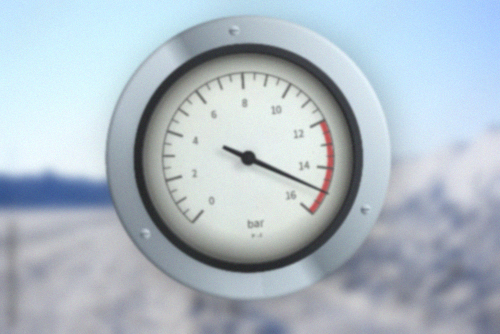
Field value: 15 bar
